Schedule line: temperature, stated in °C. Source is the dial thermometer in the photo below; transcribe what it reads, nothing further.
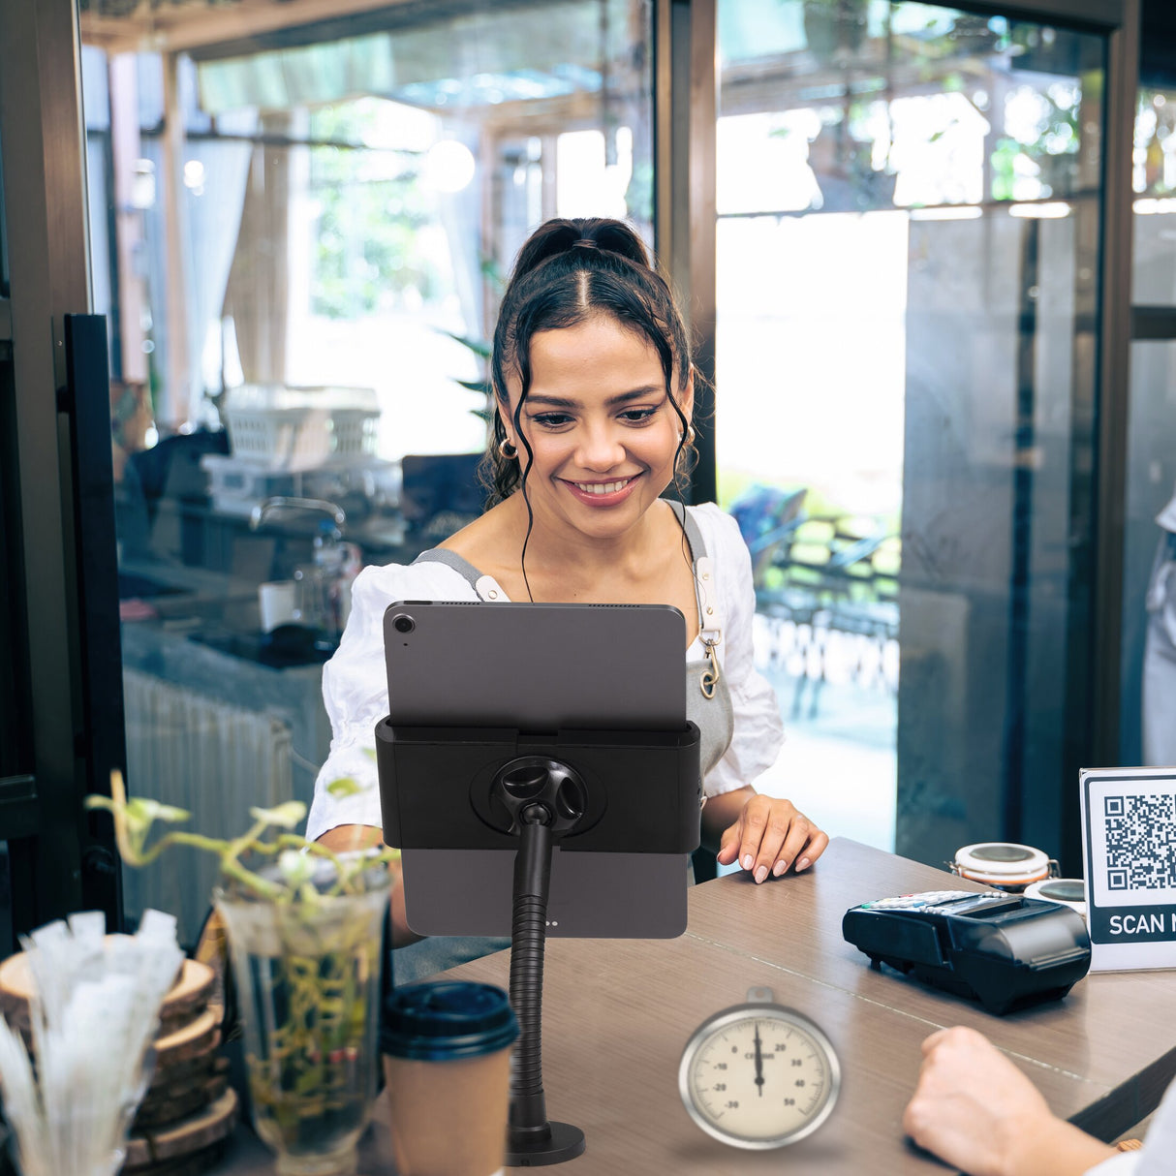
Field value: 10 °C
